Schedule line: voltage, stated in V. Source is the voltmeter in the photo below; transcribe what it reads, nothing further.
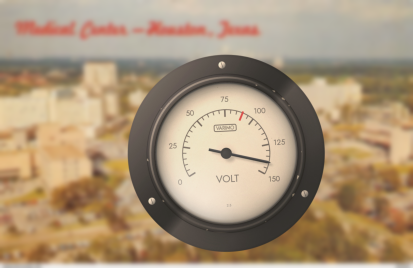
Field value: 140 V
